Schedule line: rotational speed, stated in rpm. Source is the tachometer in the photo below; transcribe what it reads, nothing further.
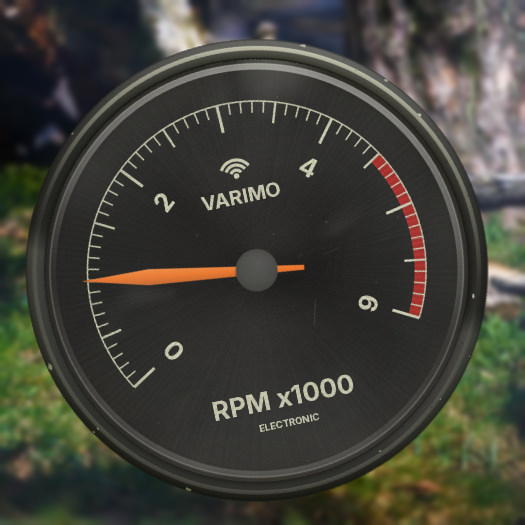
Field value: 1000 rpm
